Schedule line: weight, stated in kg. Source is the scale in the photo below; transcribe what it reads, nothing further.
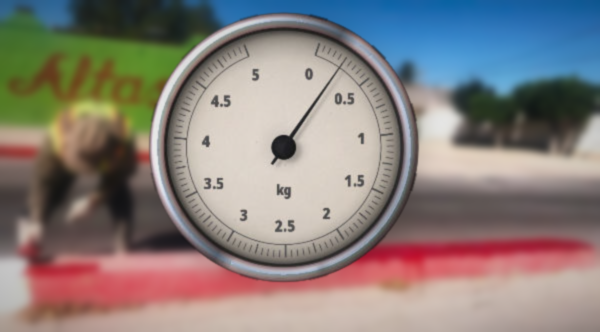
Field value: 0.25 kg
